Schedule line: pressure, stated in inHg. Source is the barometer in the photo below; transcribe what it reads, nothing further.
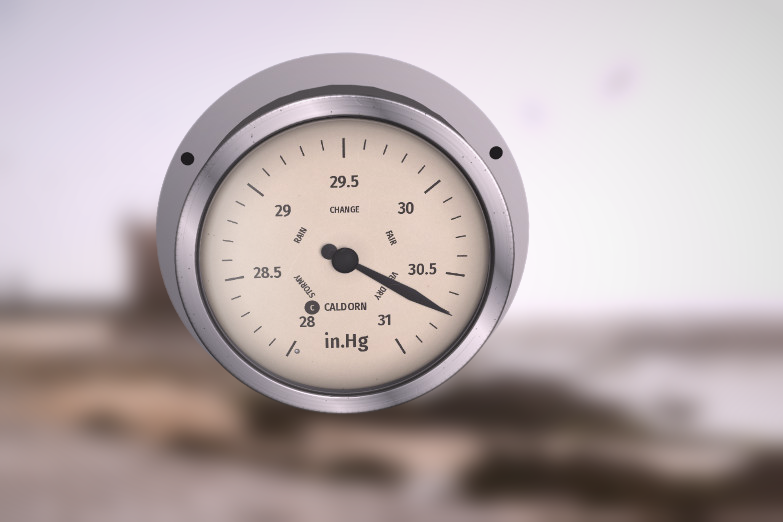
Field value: 30.7 inHg
